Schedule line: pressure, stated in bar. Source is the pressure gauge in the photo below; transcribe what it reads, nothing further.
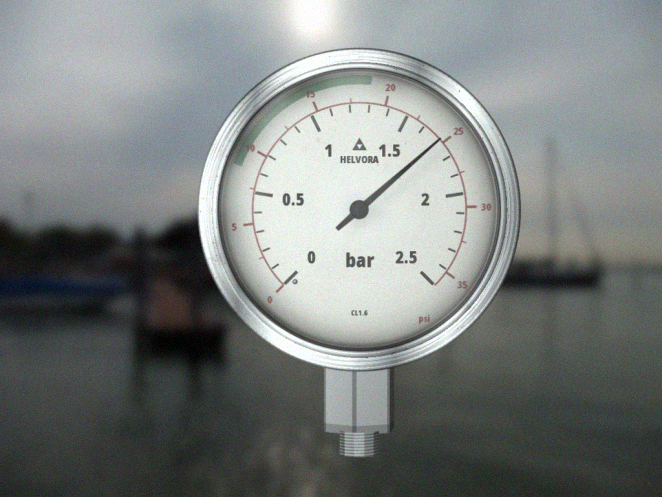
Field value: 1.7 bar
